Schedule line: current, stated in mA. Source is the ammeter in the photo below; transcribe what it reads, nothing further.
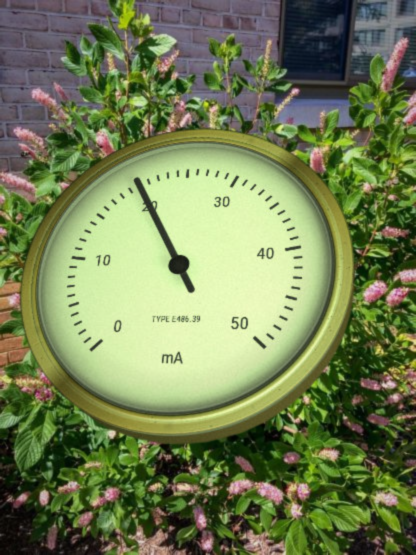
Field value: 20 mA
